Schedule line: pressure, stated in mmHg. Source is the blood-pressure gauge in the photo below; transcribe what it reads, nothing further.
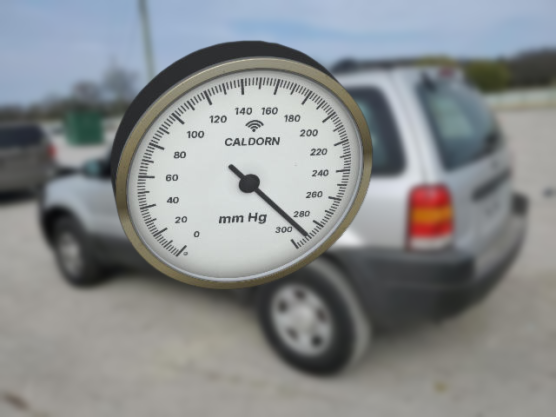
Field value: 290 mmHg
